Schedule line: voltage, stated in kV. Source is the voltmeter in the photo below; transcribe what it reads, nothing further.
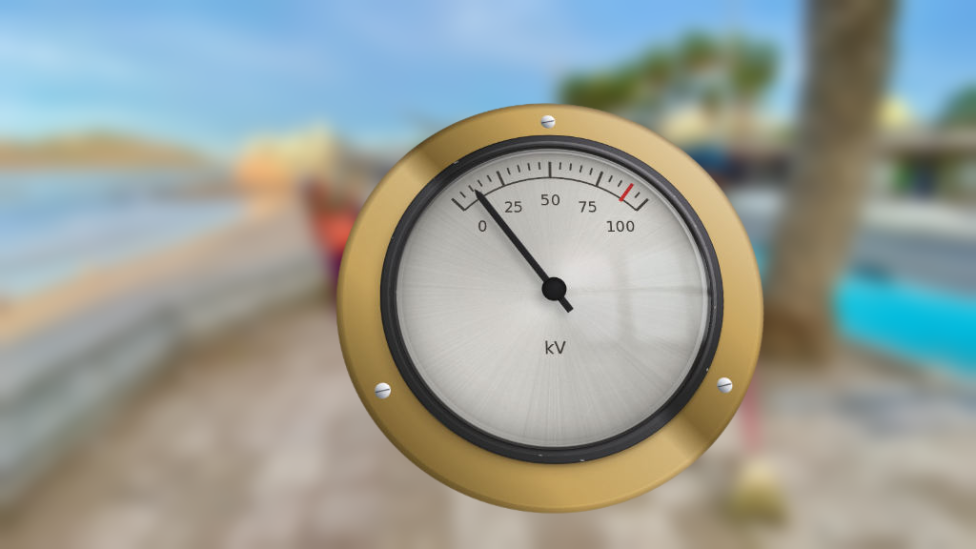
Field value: 10 kV
